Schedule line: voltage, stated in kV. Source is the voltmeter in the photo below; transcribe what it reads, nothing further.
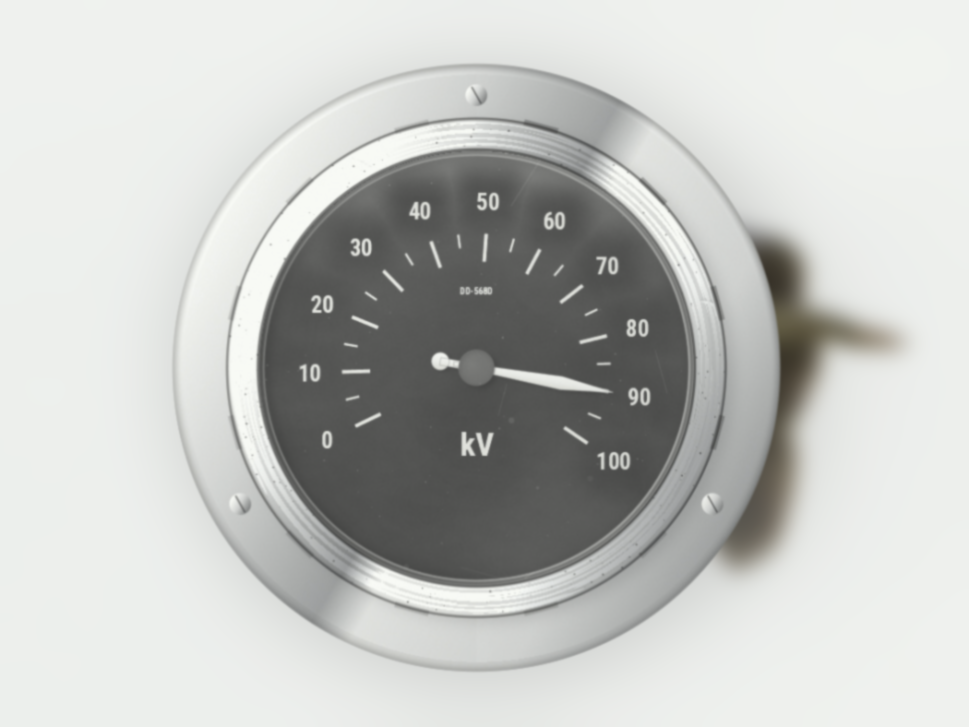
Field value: 90 kV
